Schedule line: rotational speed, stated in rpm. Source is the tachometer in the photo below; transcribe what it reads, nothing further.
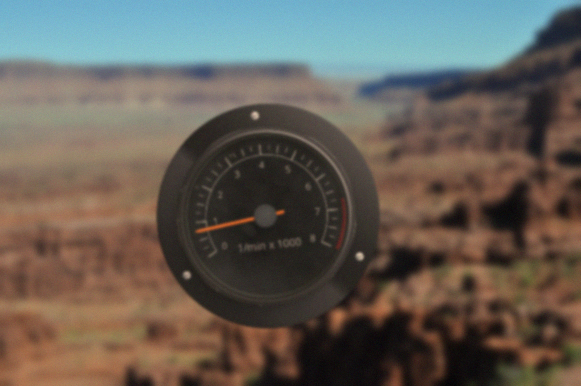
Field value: 750 rpm
